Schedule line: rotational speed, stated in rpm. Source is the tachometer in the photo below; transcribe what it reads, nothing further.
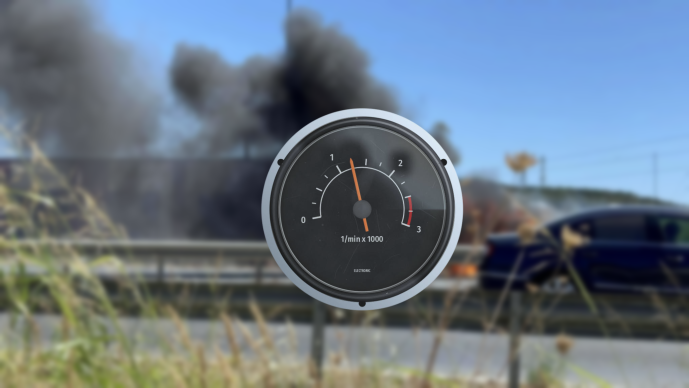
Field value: 1250 rpm
